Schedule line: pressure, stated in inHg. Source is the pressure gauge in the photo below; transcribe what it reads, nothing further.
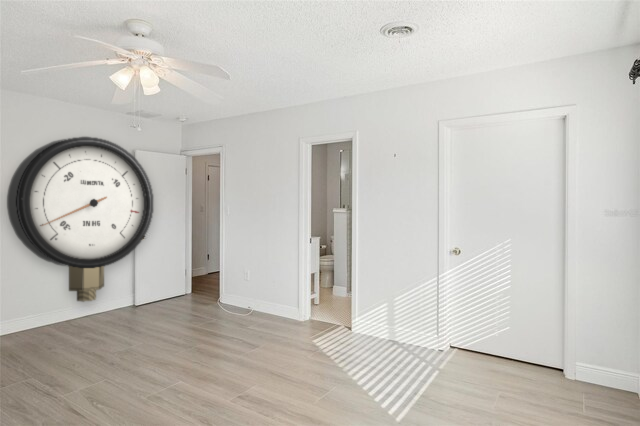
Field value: -28 inHg
